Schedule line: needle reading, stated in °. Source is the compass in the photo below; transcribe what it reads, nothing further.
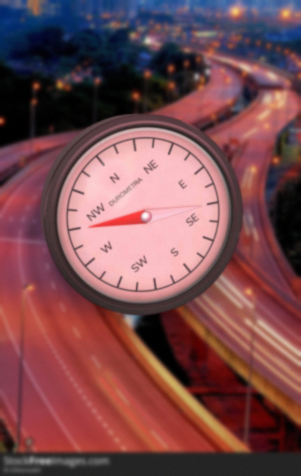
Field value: 300 °
